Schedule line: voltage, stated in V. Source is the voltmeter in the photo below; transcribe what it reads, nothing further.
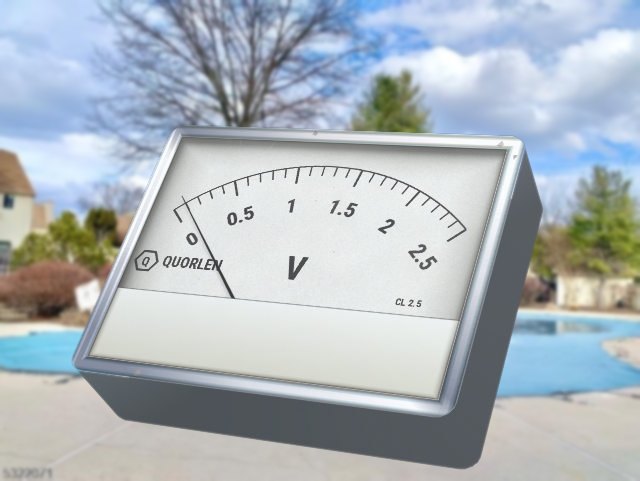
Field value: 0.1 V
